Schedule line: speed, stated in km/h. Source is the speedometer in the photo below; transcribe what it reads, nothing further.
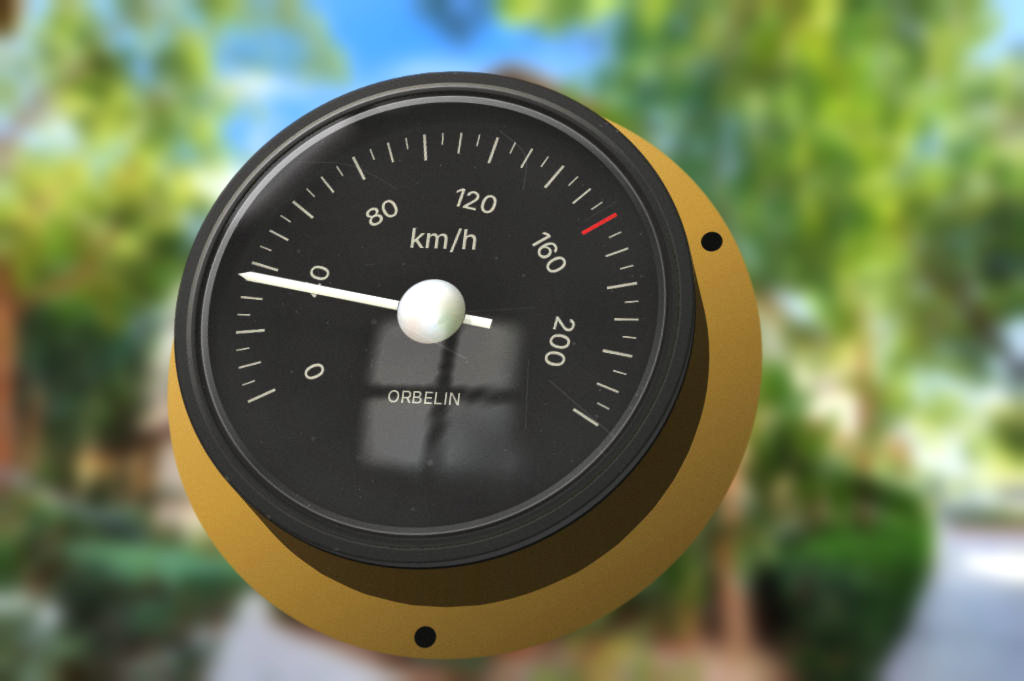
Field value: 35 km/h
